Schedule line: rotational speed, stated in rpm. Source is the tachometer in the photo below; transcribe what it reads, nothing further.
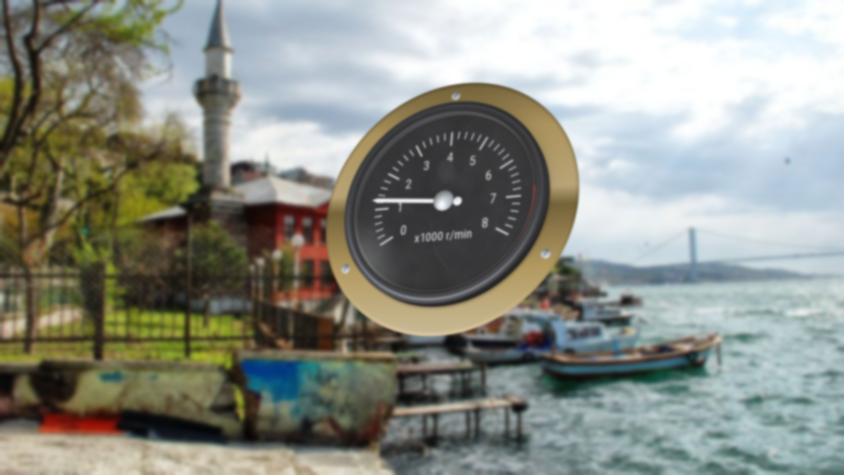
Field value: 1200 rpm
